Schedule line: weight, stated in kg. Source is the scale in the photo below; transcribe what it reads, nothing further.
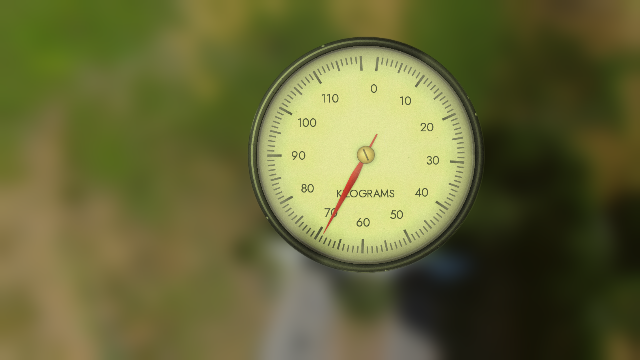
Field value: 69 kg
